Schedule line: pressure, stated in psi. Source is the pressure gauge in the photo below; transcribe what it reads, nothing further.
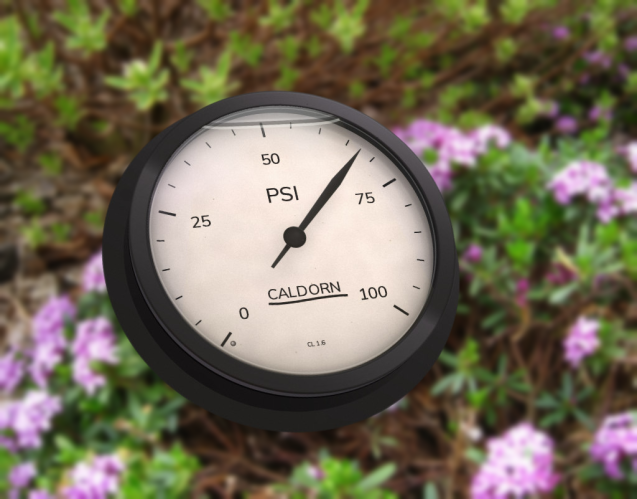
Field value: 67.5 psi
